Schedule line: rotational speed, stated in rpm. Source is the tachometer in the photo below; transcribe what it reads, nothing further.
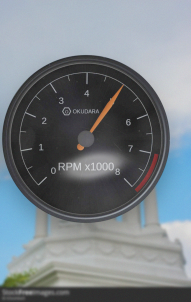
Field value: 5000 rpm
